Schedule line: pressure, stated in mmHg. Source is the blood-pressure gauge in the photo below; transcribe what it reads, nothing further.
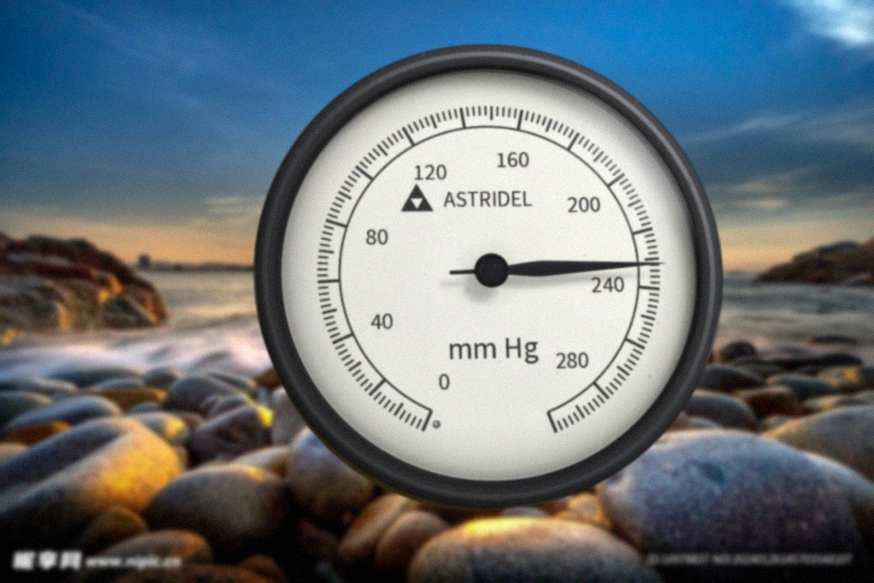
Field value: 232 mmHg
